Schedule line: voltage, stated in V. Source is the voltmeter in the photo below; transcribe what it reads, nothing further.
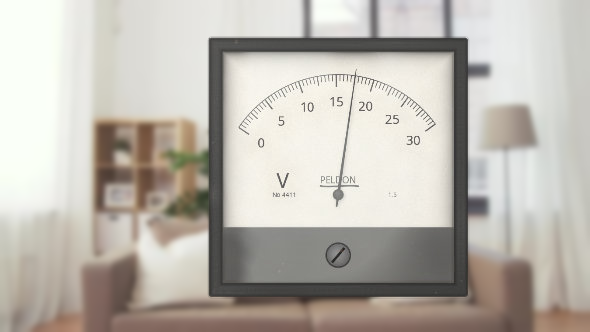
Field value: 17.5 V
